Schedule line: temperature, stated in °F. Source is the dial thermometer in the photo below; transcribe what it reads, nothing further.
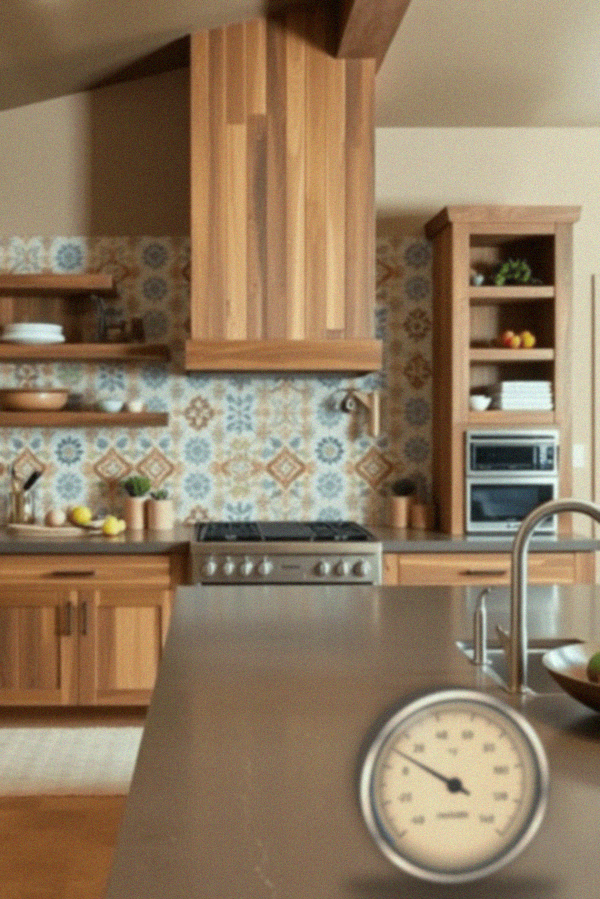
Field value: 10 °F
